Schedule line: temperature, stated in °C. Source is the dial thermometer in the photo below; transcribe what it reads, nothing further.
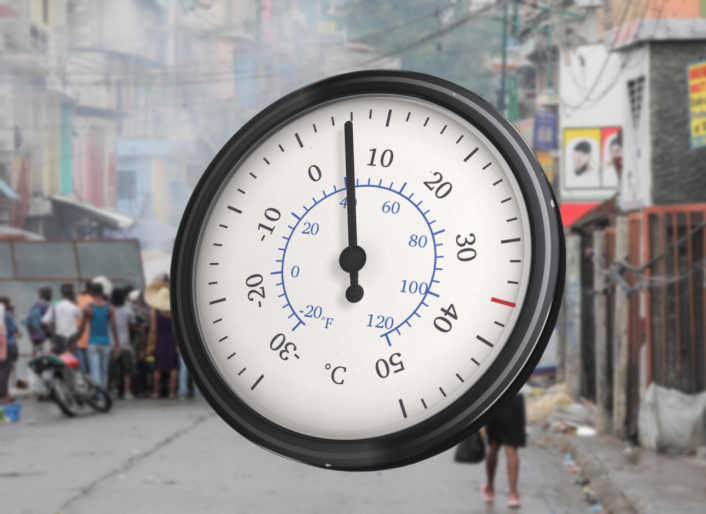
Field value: 6 °C
